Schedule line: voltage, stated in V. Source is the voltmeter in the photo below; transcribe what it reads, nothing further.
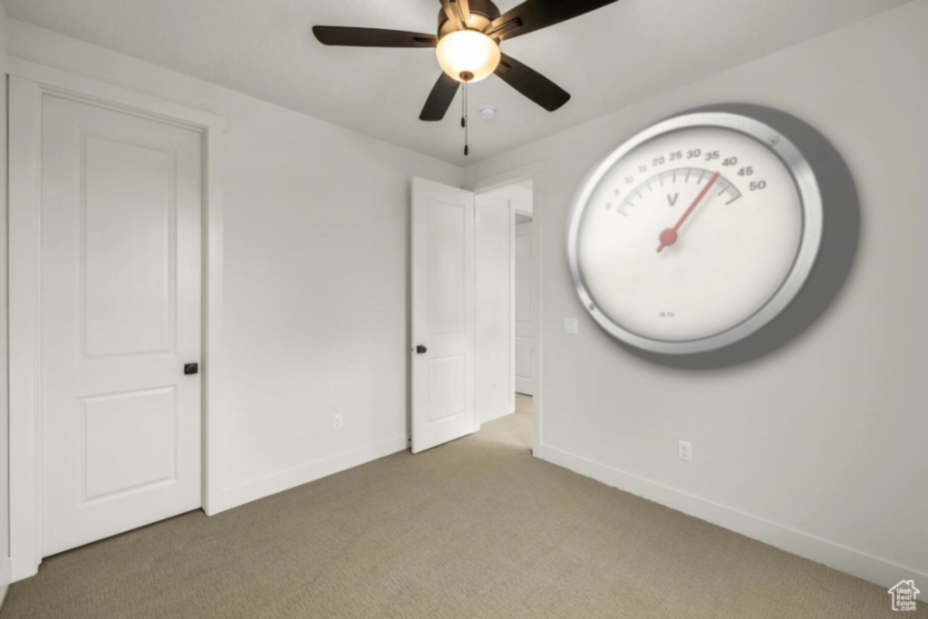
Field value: 40 V
